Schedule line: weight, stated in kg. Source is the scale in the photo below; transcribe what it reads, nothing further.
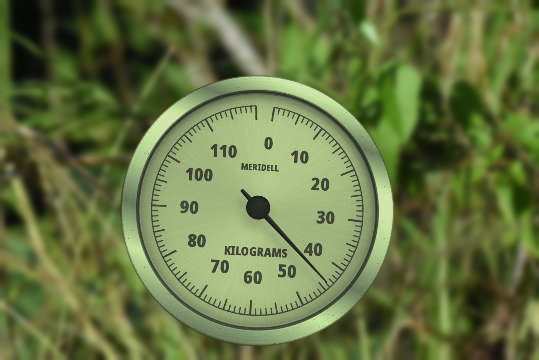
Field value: 44 kg
